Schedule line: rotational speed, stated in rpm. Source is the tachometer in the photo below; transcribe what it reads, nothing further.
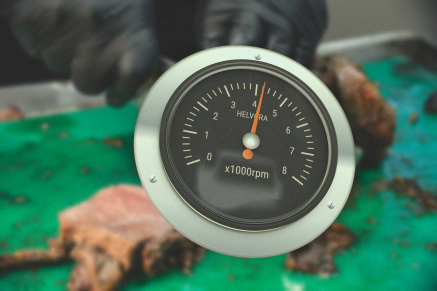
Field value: 4200 rpm
